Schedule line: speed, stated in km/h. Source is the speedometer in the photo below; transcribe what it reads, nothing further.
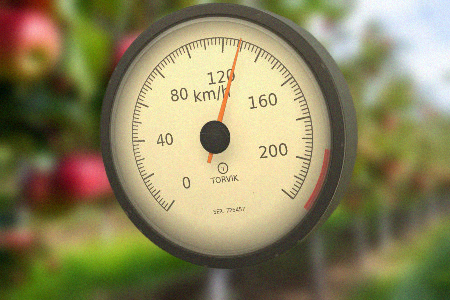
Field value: 130 km/h
